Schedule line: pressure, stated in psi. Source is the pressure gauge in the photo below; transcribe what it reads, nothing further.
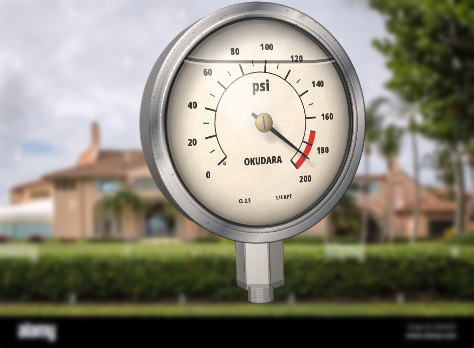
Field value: 190 psi
